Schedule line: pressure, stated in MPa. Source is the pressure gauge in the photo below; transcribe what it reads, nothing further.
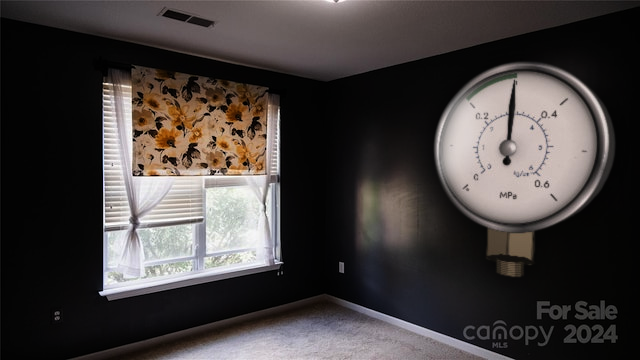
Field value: 0.3 MPa
